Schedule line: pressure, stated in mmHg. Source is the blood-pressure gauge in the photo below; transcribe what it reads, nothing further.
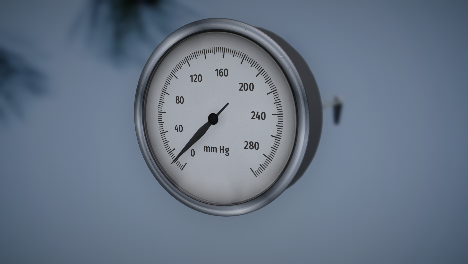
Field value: 10 mmHg
